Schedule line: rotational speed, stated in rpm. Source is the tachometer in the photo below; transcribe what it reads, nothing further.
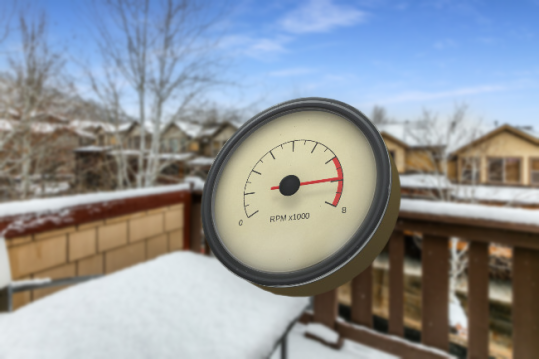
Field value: 7000 rpm
